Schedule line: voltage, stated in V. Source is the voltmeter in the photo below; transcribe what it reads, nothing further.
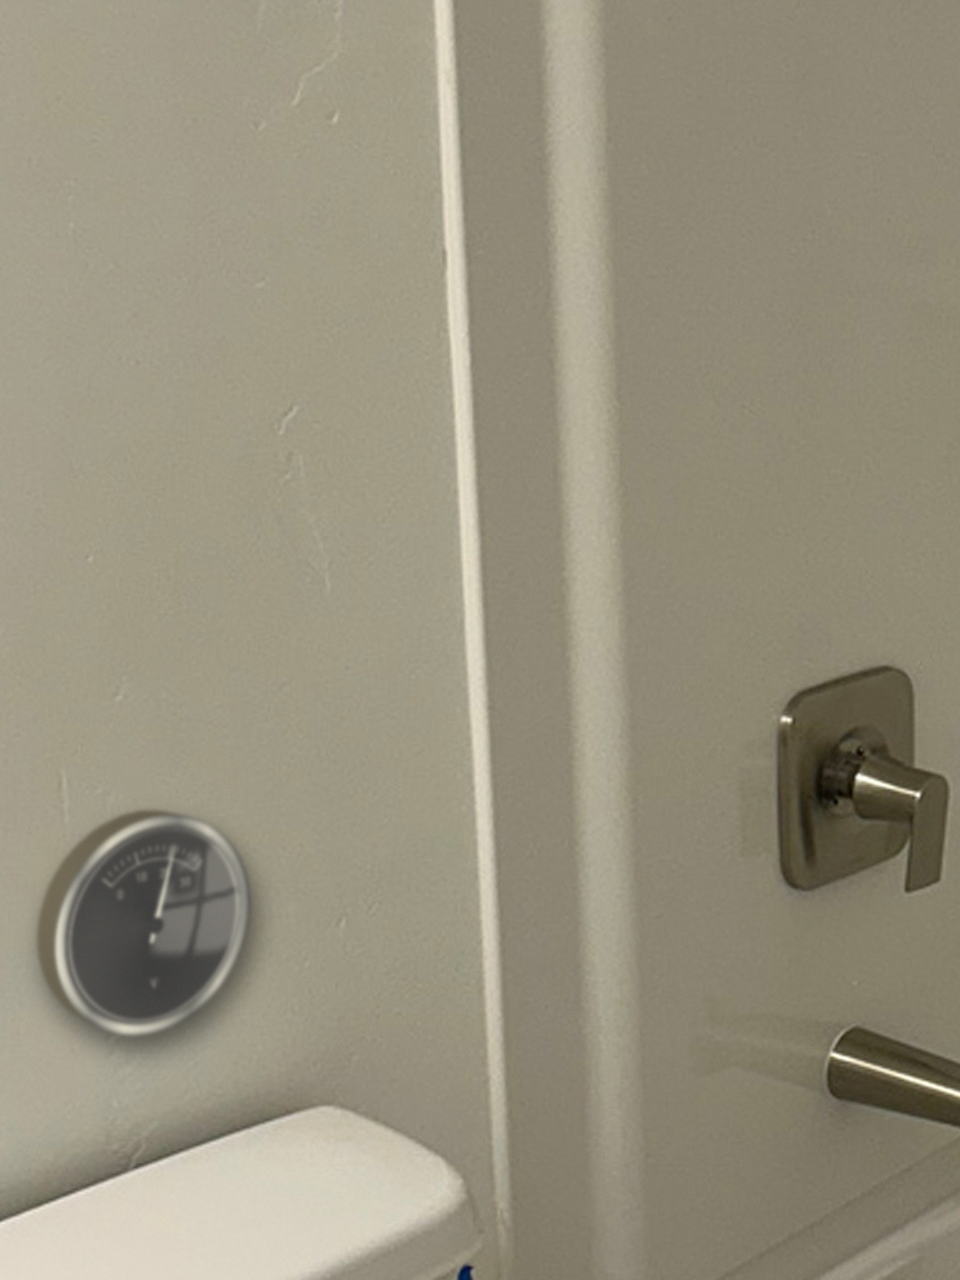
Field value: 20 V
